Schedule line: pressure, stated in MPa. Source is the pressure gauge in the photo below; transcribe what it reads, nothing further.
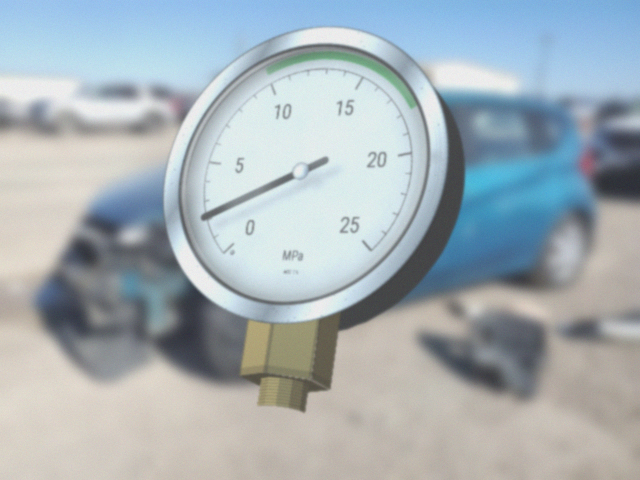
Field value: 2 MPa
